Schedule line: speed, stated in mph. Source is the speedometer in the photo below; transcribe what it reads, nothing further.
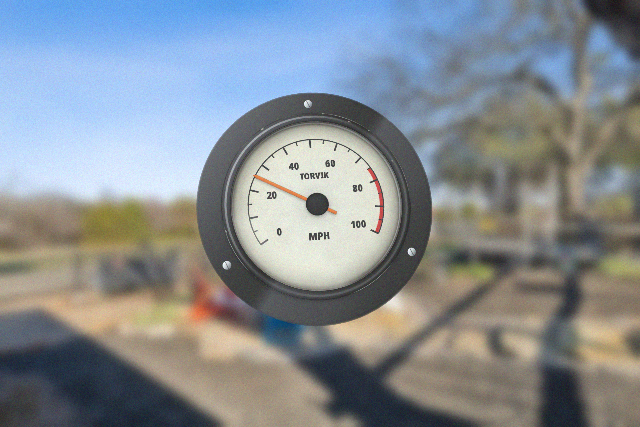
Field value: 25 mph
